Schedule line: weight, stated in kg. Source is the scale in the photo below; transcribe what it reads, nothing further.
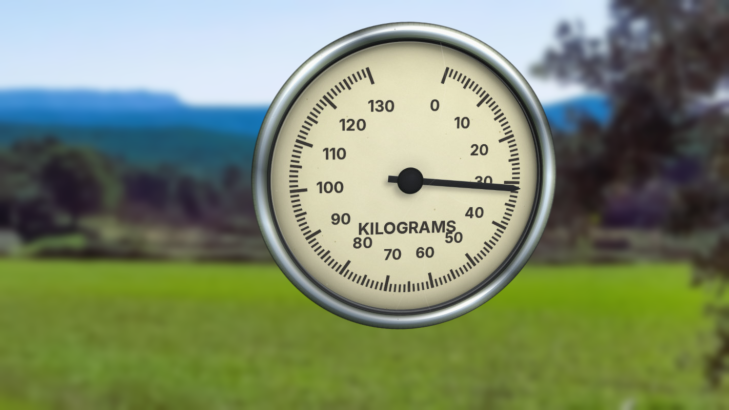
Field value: 31 kg
